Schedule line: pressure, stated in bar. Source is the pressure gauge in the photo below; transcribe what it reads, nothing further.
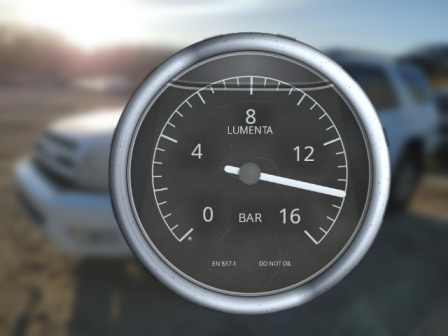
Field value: 14 bar
